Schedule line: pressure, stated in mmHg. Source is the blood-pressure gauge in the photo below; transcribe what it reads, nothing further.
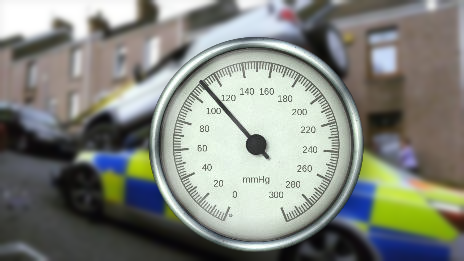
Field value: 110 mmHg
